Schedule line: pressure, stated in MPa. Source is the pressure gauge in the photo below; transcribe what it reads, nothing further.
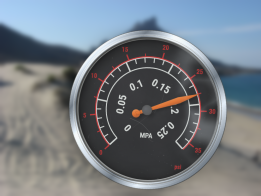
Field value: 0.19 MPa
